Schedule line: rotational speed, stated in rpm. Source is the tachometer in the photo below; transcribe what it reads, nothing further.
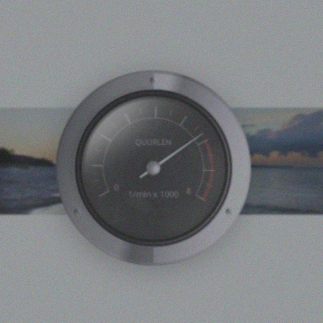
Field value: 5750 rpm
